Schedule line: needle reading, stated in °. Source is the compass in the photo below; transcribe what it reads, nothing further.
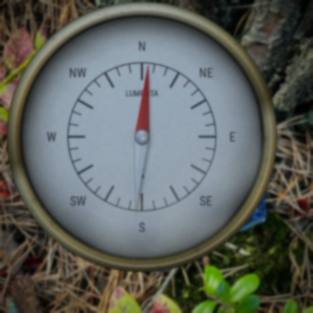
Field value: 5 °
